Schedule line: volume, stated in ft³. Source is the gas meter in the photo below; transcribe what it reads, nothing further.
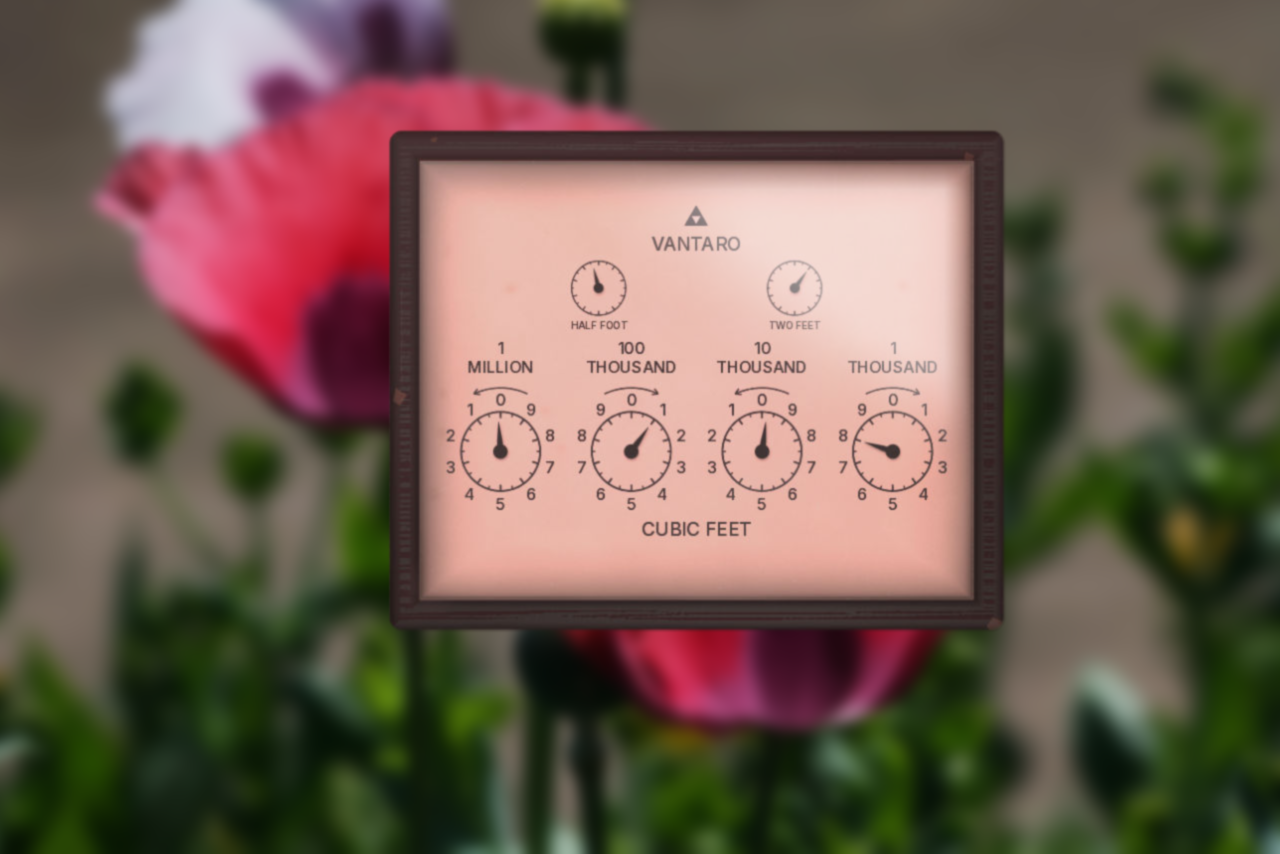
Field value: 9800 ft³
